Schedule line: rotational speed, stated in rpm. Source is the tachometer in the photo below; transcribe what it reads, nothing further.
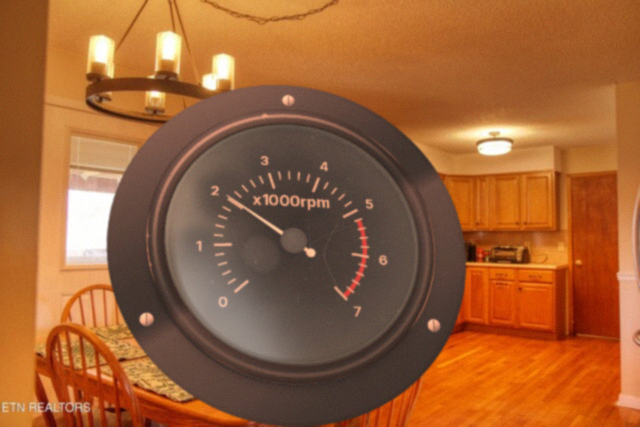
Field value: 2000 rpm
